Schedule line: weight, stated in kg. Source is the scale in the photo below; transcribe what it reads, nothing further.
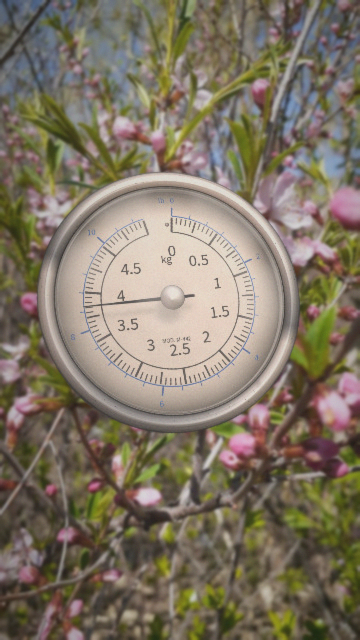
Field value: 3.85 kg
